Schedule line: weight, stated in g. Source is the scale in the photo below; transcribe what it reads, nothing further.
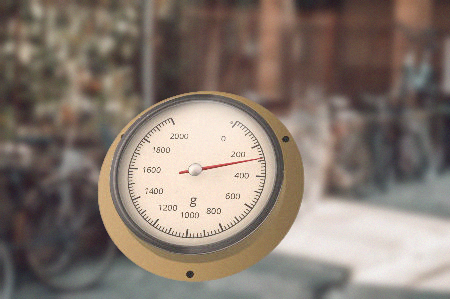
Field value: 300 g
